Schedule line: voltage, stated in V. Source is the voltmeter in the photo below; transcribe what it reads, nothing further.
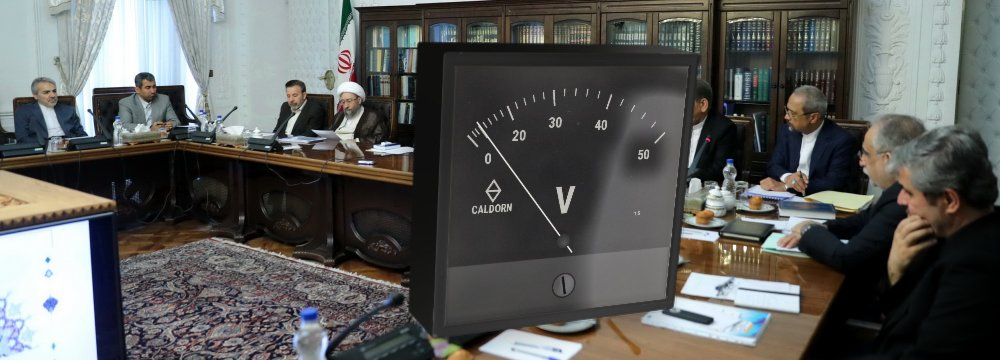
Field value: 10 V
